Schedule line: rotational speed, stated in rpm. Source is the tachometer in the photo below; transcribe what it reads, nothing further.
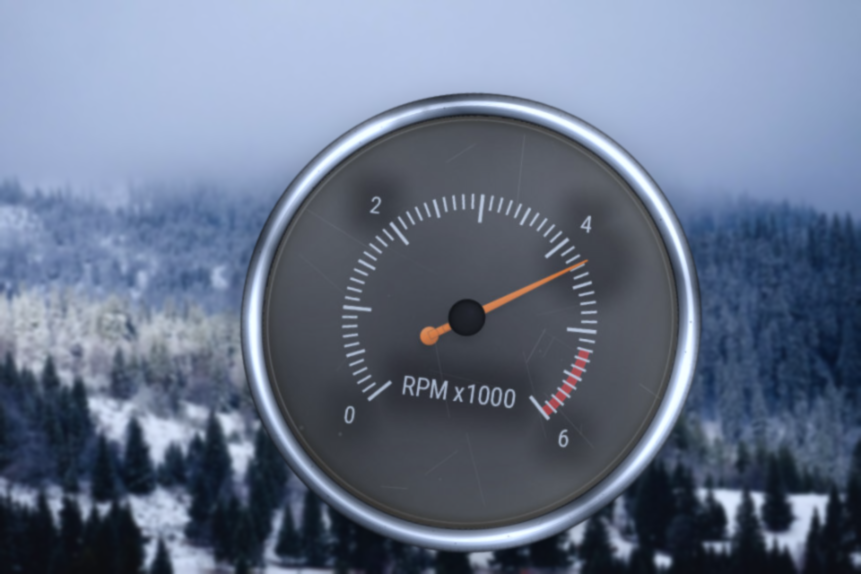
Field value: 4300 rpm
